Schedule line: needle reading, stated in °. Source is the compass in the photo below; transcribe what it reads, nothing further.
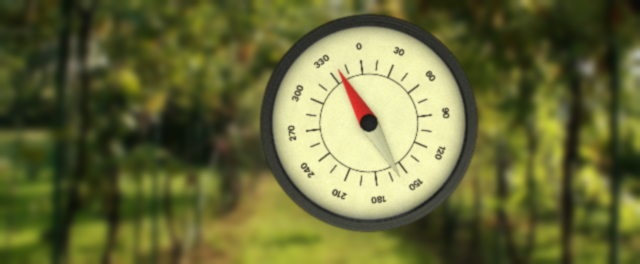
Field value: 337.5 °
